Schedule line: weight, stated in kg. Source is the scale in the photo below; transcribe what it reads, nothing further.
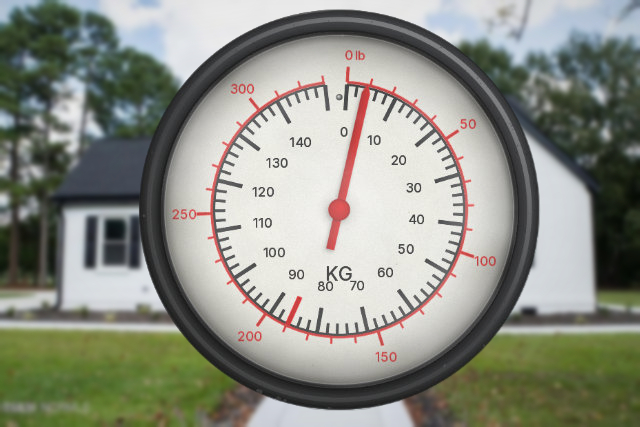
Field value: 4 kg
